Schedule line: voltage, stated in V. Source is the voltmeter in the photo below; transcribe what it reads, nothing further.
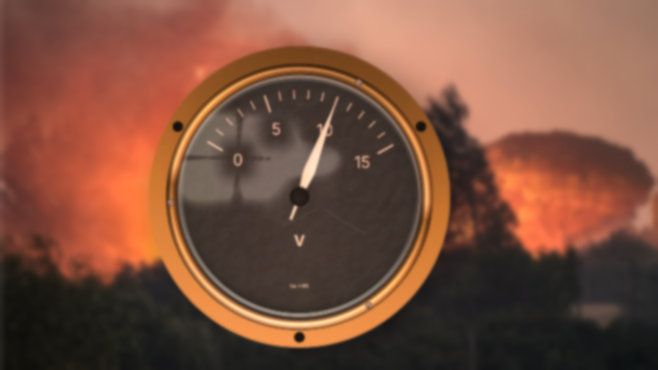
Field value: 10 V
